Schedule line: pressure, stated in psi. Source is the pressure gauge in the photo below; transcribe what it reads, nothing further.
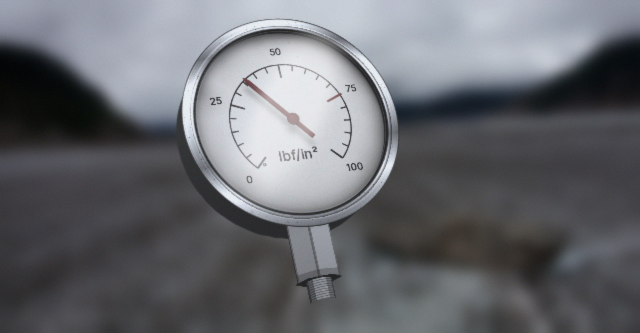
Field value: 35 psi
